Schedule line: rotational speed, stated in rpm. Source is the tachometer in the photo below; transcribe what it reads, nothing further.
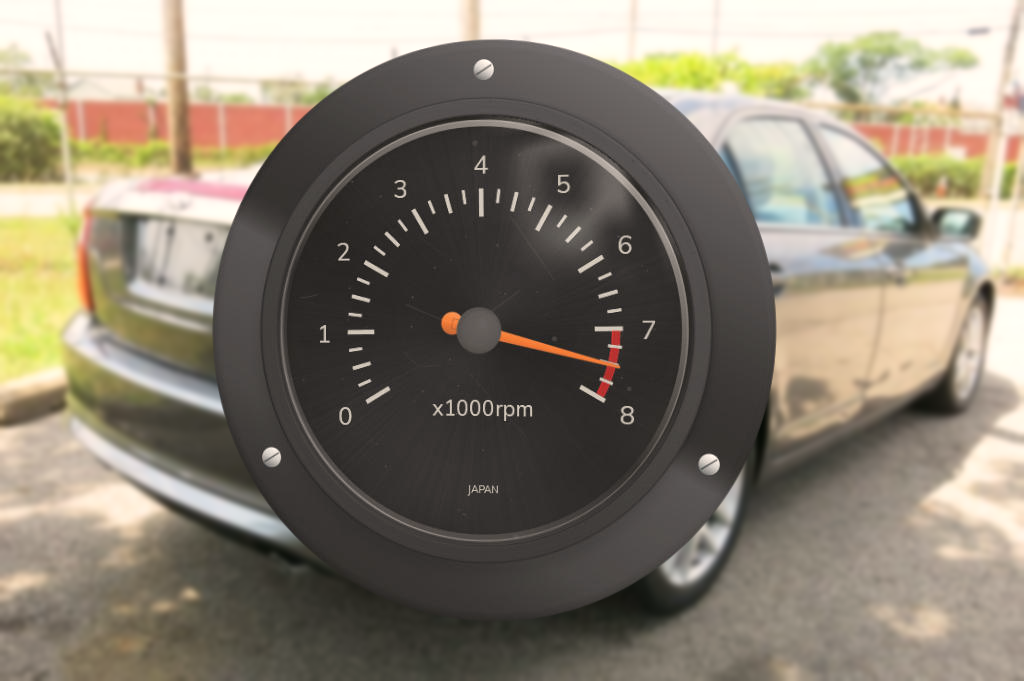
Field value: 7500 rpm
